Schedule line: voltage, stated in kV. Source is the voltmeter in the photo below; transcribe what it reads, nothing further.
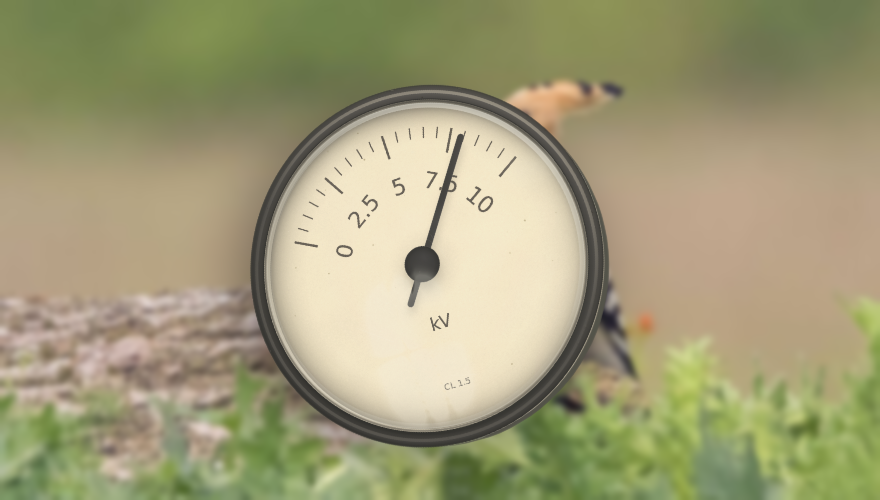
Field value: 8 kV
